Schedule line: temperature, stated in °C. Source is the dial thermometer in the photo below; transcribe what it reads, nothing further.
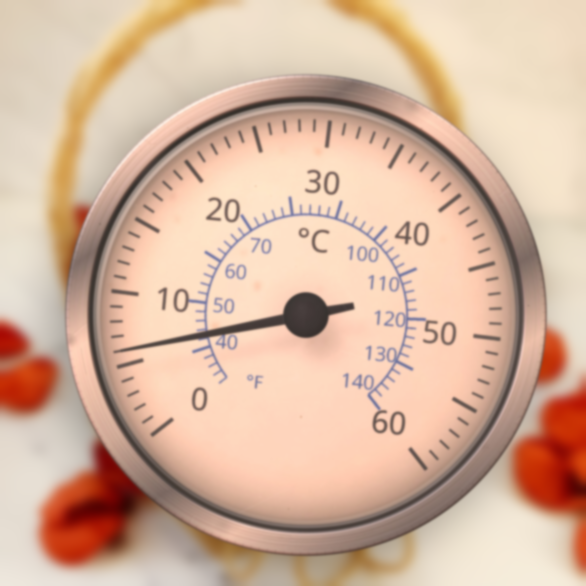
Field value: 6 °C
